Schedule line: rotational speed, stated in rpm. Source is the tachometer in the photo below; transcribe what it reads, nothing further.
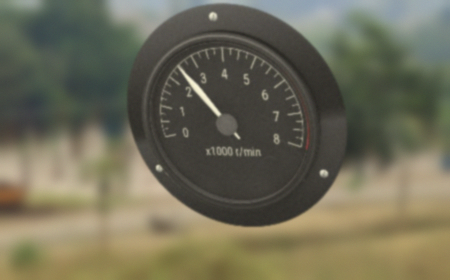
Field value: 2500 rpm
